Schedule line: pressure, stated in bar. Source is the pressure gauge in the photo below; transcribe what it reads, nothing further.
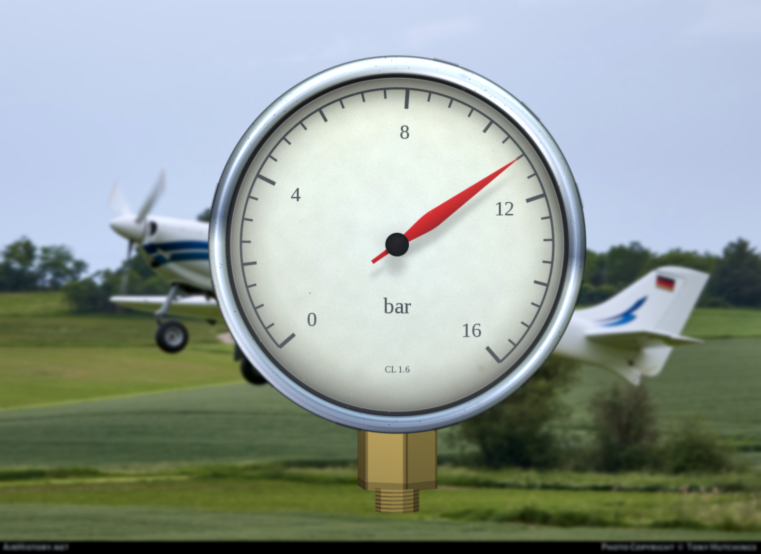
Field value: 11 bar
